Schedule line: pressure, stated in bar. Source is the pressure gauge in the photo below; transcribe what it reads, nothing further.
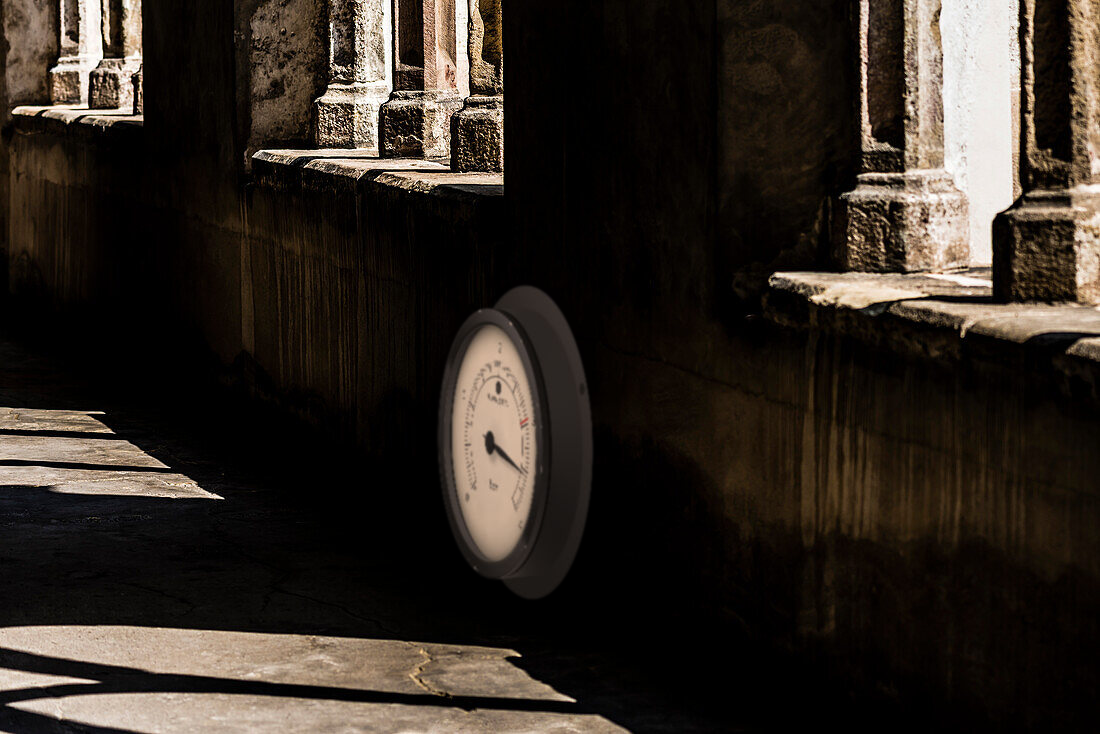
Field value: 3.5 bar
